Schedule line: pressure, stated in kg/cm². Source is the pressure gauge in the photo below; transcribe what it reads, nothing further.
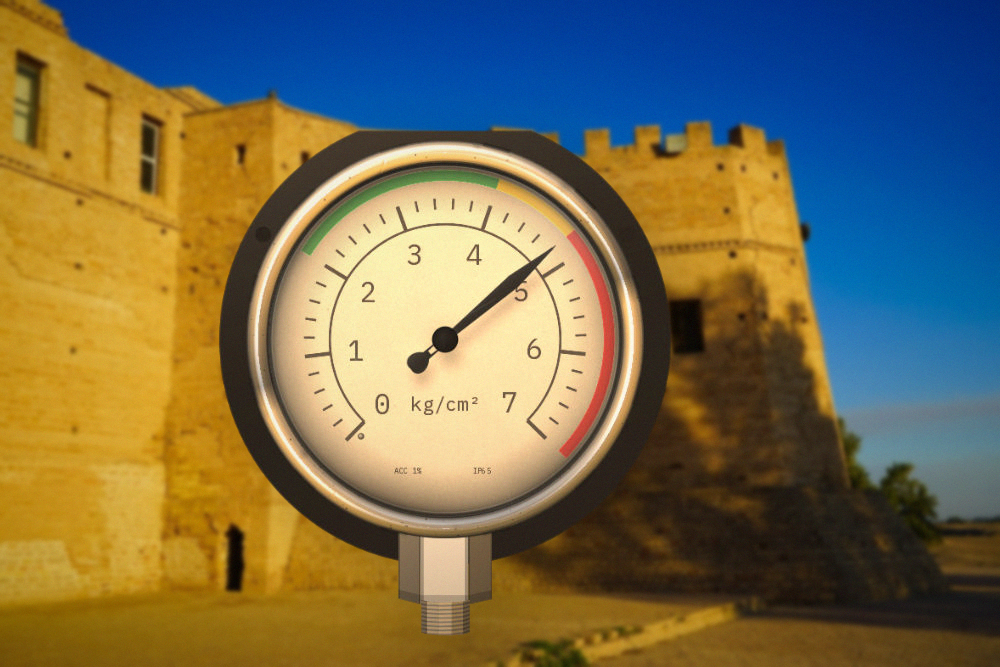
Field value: 4.8 kg/cm²
